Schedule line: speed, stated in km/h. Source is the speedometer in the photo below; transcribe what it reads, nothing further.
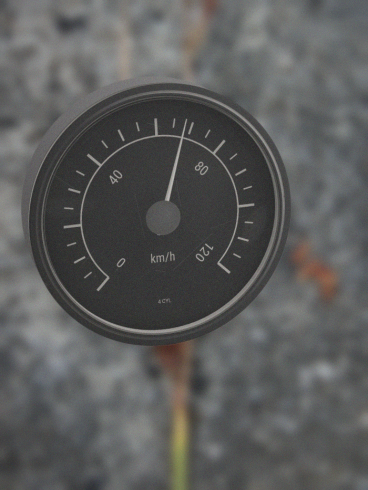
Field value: 67.5 km/h
